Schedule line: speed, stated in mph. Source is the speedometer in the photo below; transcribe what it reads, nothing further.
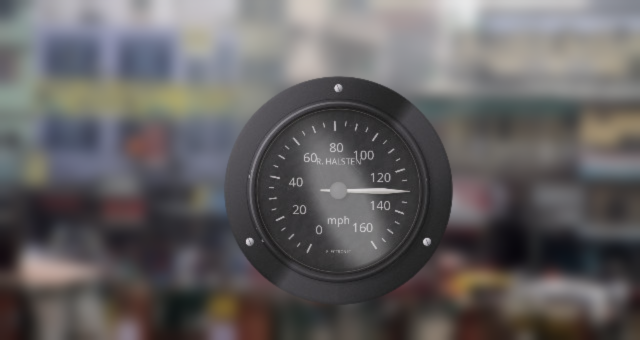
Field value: 130 mph
